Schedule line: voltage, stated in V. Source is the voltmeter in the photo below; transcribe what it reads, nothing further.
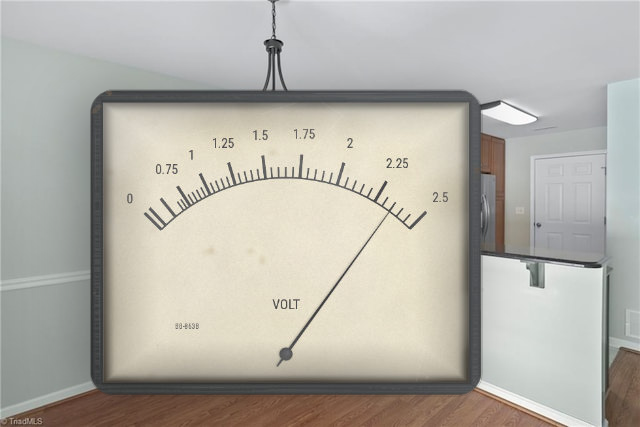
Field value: 2.35 V
